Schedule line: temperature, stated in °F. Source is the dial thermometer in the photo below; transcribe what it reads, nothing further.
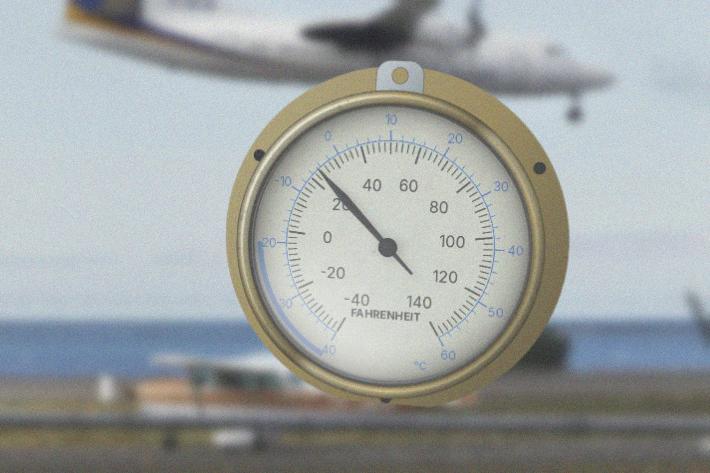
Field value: 24 °F
